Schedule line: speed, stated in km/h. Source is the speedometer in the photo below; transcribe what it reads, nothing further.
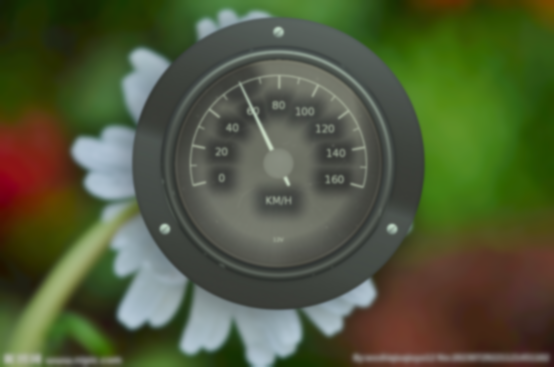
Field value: 60 km/h
